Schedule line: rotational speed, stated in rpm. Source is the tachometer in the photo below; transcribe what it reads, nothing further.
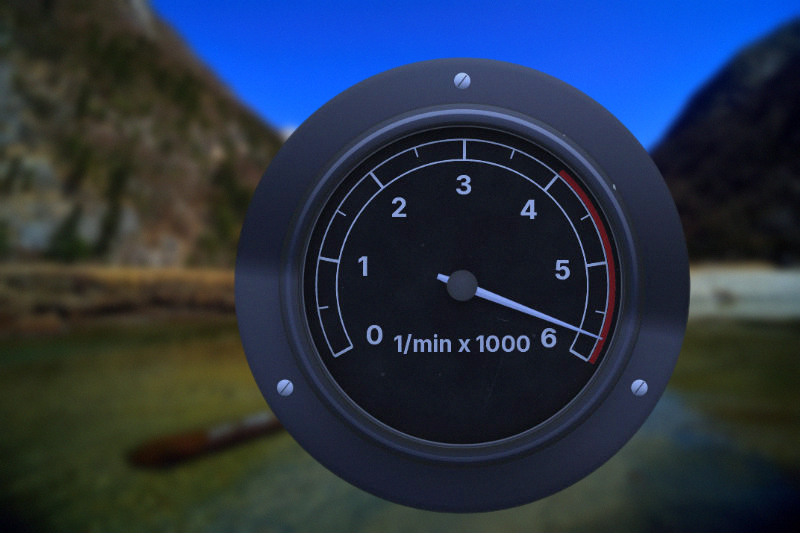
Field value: 5750 rpm
